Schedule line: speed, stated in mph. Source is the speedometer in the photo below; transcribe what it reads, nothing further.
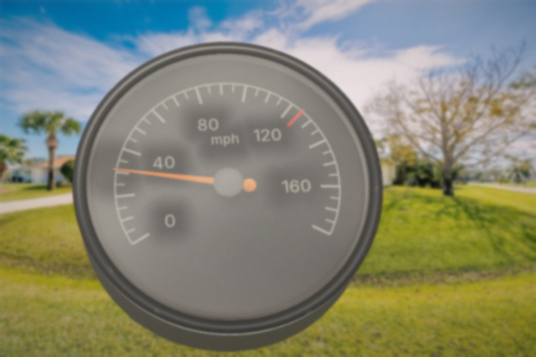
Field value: 30 mph
